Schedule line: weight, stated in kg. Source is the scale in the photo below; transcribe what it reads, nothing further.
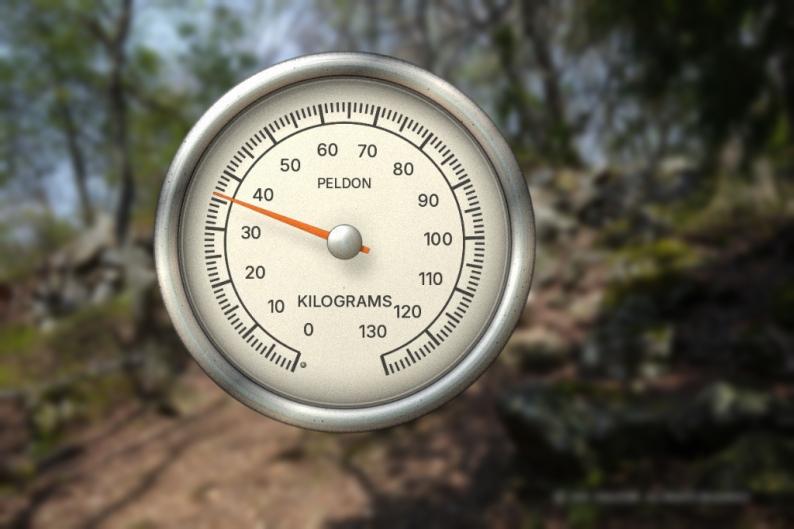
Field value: 36 kg
